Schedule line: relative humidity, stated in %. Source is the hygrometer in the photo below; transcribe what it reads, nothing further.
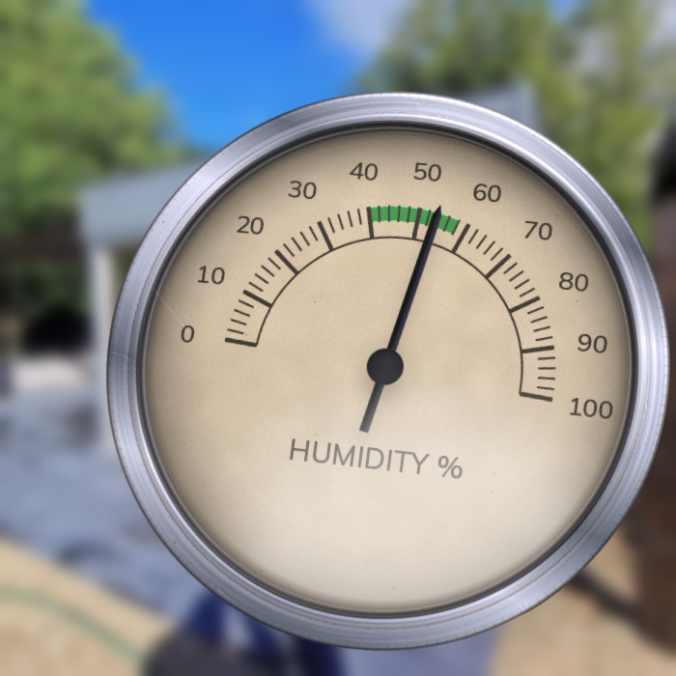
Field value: 54 %
